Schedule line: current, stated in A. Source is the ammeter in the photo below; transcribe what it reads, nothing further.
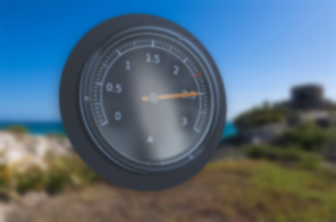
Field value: 2.5 A
